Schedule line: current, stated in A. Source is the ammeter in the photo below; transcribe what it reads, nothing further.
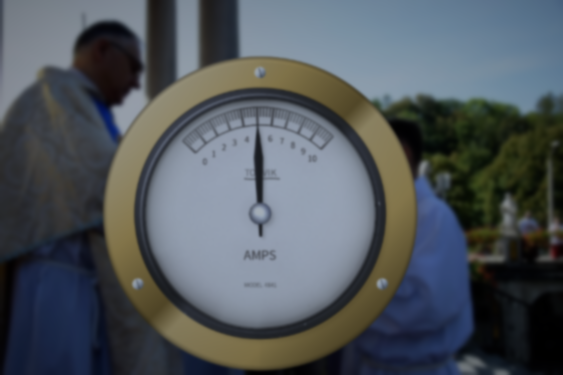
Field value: 5 A
